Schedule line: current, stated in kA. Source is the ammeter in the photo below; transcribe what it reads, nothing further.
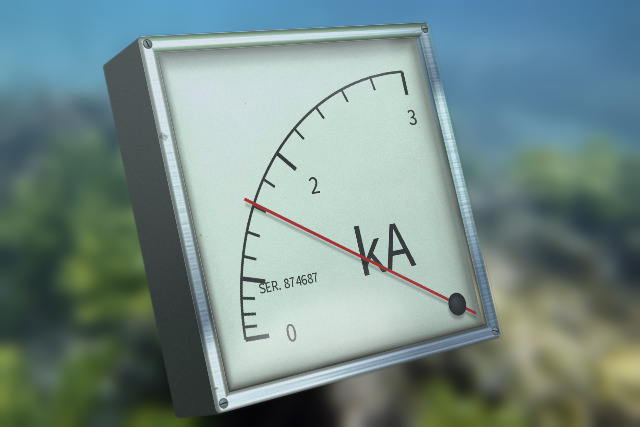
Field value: 1.6 kA
